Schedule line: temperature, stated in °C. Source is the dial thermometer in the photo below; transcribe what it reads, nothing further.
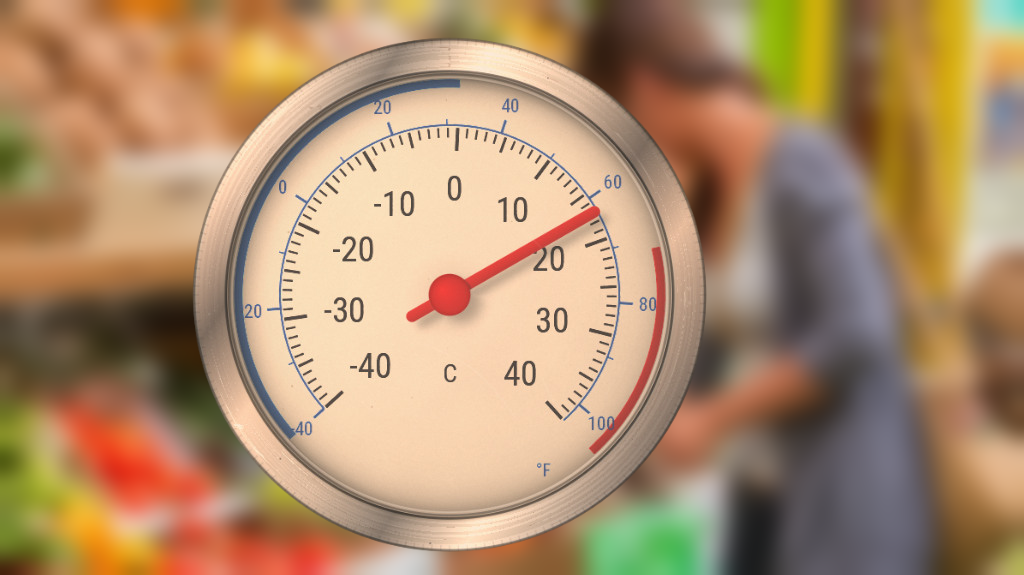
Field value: 17 °C
